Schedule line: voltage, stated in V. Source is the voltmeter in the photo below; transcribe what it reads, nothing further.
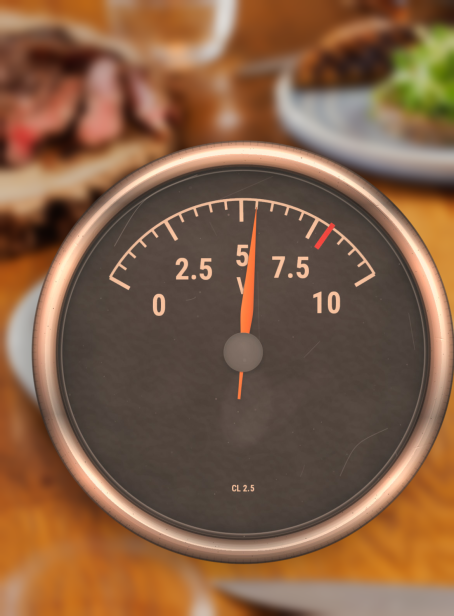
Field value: 5.5 V
